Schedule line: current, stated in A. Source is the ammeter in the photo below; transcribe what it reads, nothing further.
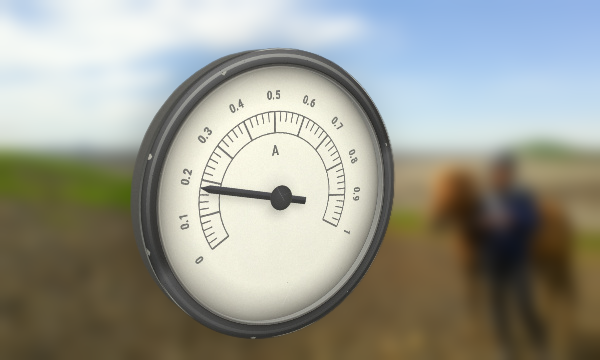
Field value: 0.18 A
